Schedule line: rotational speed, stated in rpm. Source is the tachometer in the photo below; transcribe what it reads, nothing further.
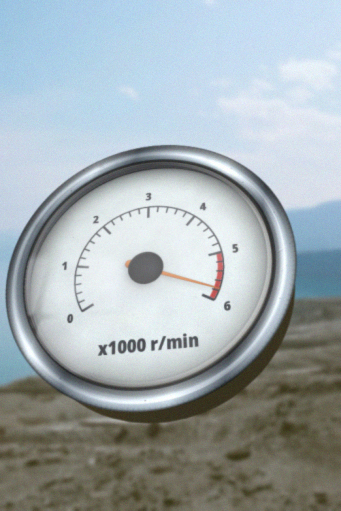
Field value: 5800 rpm
